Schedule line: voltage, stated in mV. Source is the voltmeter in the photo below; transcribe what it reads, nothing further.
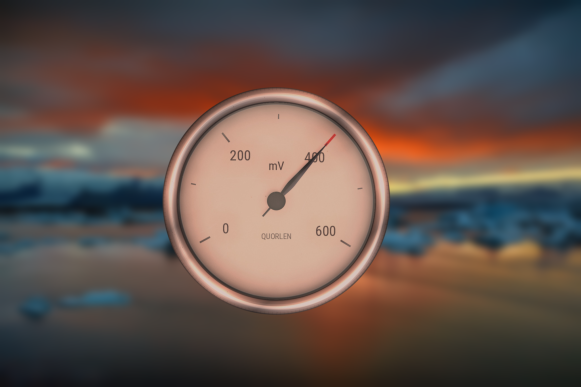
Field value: 400 mV
